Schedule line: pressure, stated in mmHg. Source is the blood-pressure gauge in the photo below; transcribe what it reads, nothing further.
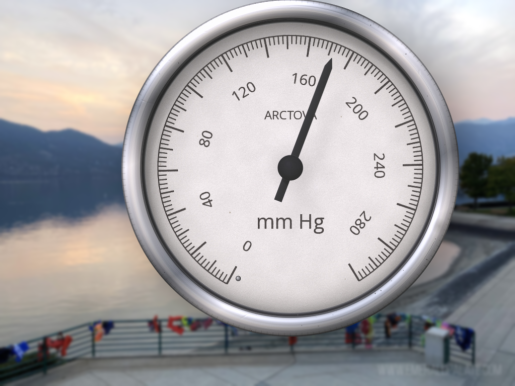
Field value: 172 mmHg
